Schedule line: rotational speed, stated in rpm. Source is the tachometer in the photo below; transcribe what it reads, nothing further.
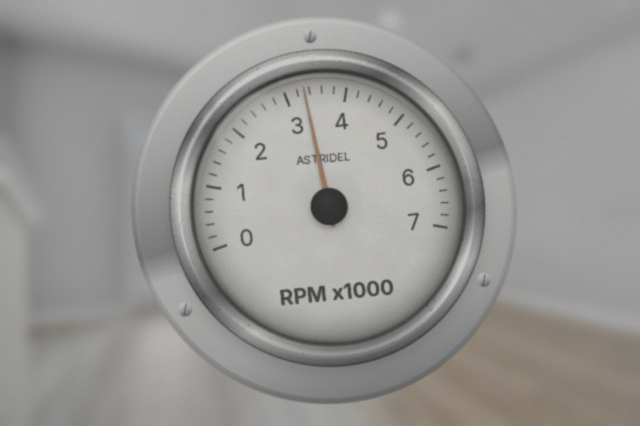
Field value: 3300 rpm
